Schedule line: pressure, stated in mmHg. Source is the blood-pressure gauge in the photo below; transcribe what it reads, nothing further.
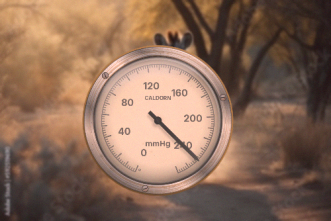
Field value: 240 mmHg
